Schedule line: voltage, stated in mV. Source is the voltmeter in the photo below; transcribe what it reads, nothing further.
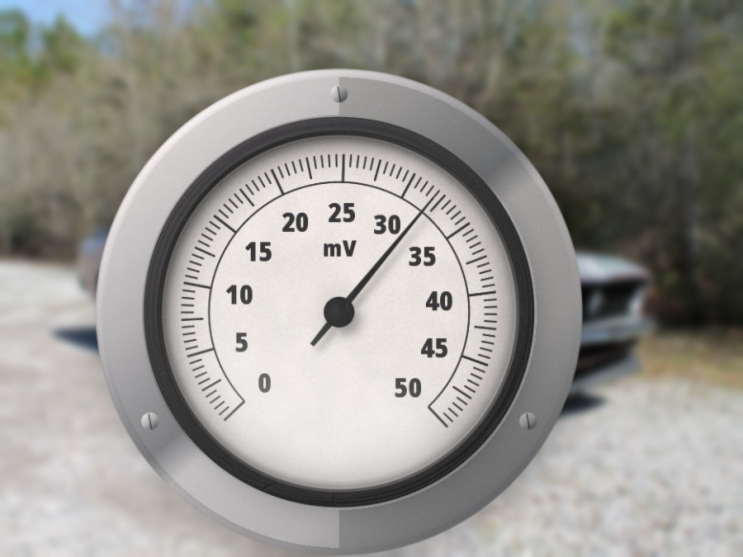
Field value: 32 mV
